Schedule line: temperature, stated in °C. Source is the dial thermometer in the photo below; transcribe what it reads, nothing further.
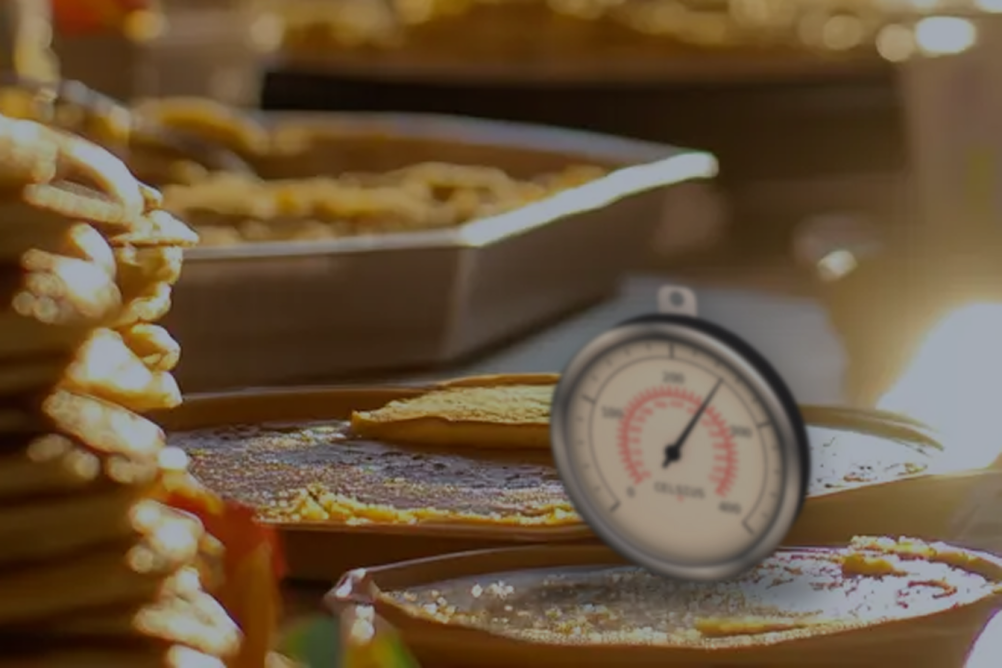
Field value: 250 °C
